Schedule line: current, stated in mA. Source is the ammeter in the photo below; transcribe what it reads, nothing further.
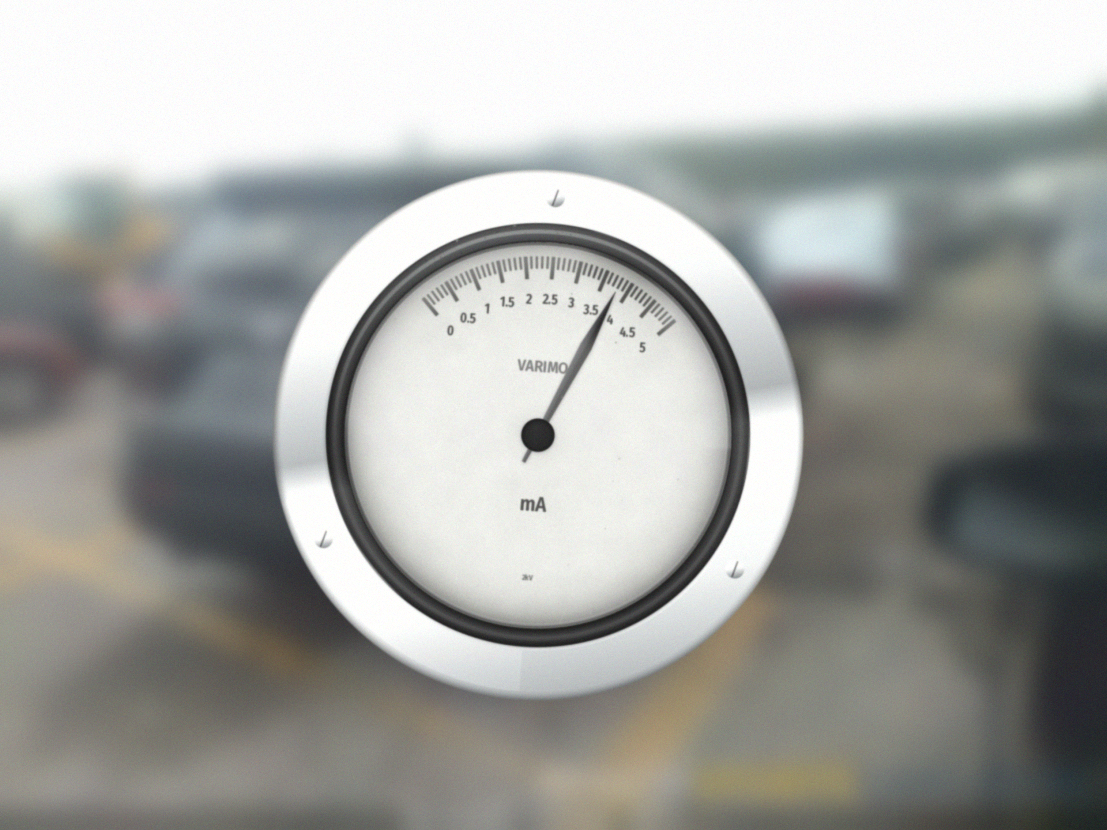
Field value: 3.8 mA
